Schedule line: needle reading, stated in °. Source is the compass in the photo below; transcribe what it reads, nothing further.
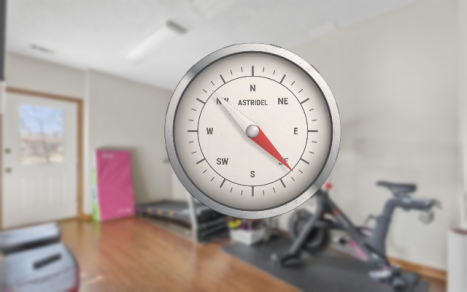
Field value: 135 °
